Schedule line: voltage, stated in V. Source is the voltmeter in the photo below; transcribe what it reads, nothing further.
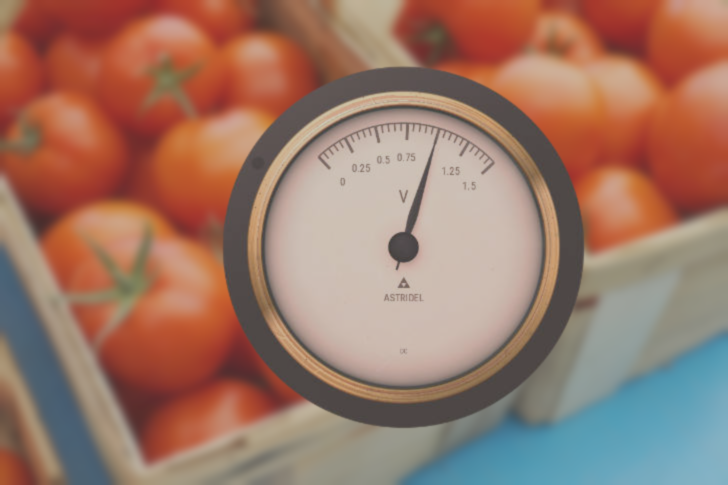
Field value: 1 V
